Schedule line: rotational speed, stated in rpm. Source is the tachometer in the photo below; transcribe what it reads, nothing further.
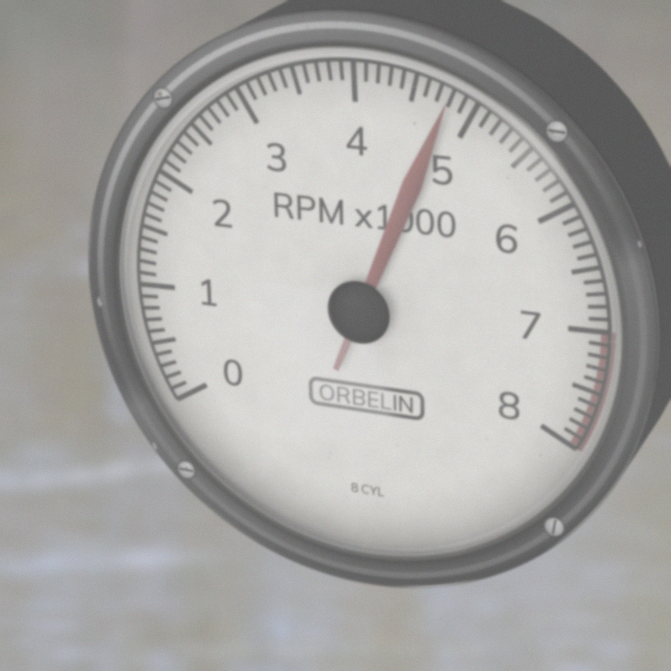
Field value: 4800 rpm
